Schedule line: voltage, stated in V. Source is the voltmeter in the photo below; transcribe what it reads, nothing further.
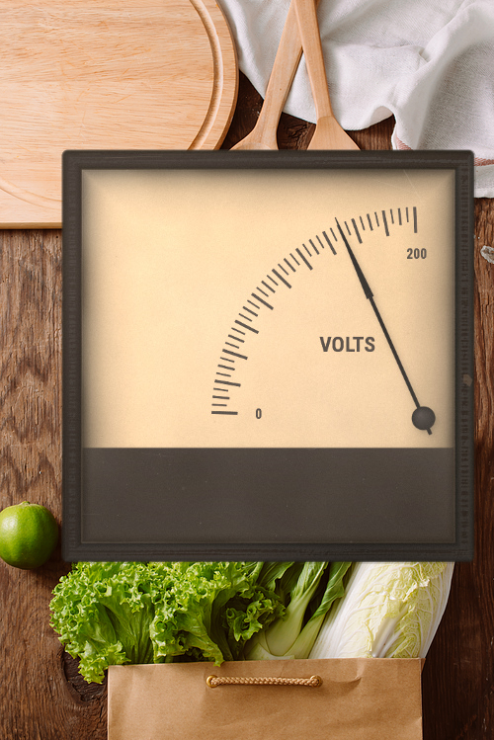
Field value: 150 V
